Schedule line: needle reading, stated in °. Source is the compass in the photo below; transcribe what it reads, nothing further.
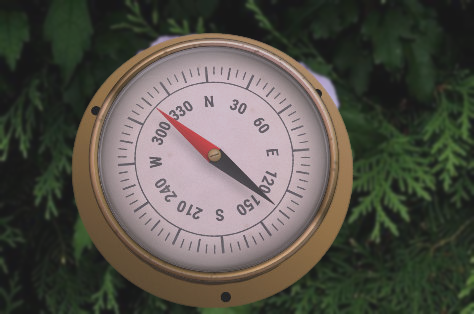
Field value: 315 °
